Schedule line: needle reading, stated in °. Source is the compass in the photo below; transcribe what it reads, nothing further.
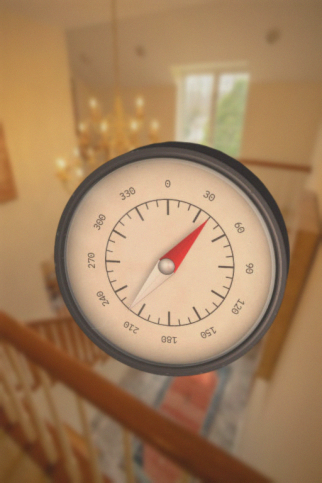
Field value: 40 °
